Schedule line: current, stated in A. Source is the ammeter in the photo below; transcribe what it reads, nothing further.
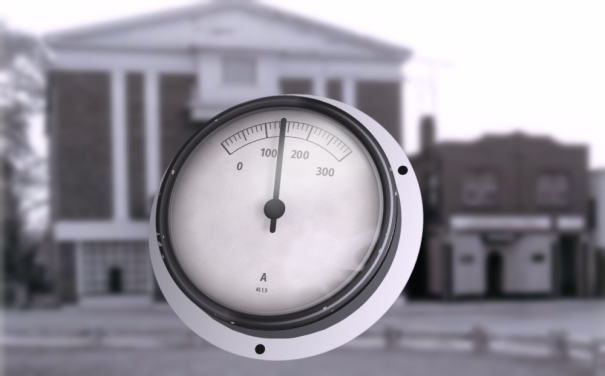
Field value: 140 A
